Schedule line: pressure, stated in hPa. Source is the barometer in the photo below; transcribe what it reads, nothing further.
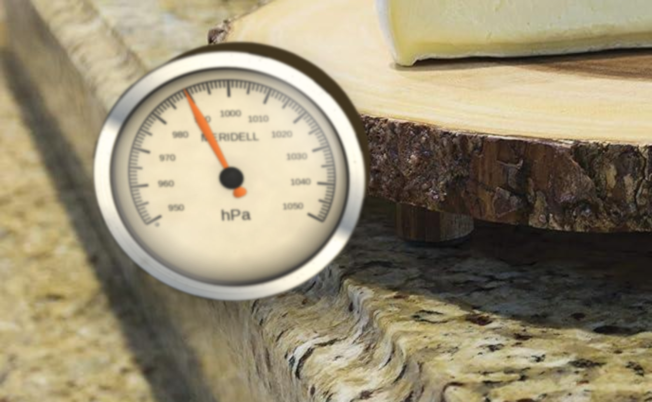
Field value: 990 hPa
